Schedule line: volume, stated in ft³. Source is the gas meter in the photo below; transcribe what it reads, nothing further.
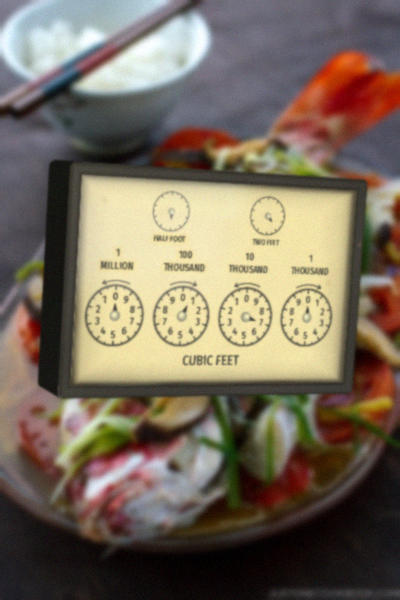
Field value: 7000 ft³
